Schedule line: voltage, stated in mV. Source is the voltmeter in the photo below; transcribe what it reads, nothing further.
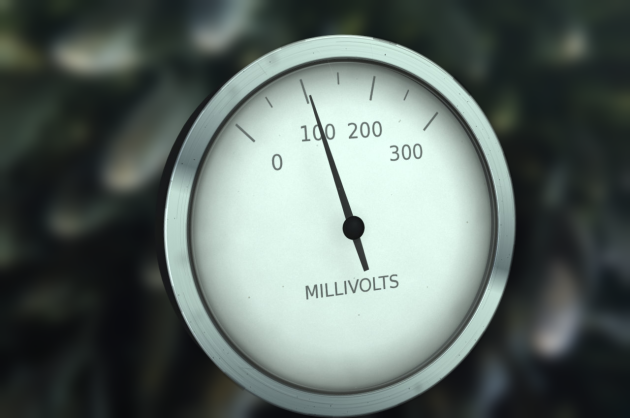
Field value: 100 mV
